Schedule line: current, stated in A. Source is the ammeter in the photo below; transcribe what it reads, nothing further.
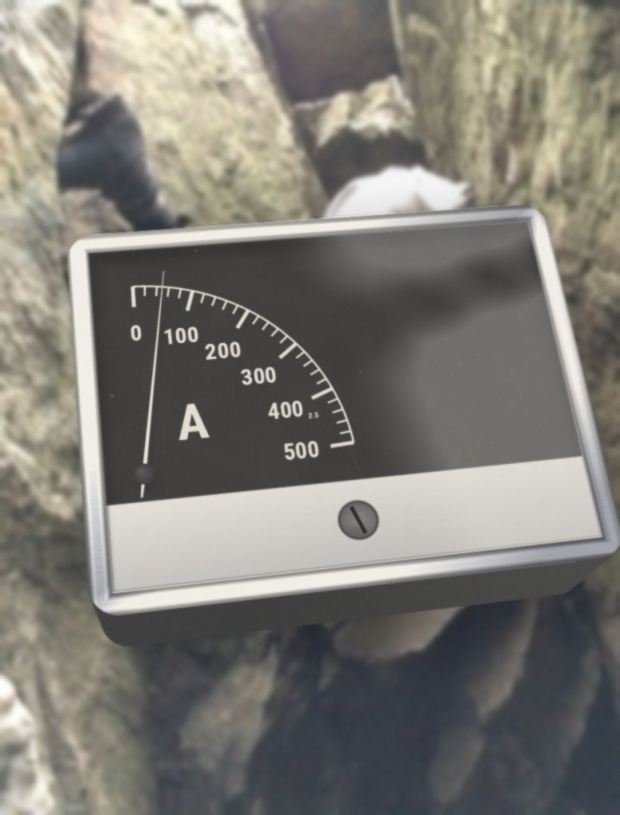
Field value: 50 A
